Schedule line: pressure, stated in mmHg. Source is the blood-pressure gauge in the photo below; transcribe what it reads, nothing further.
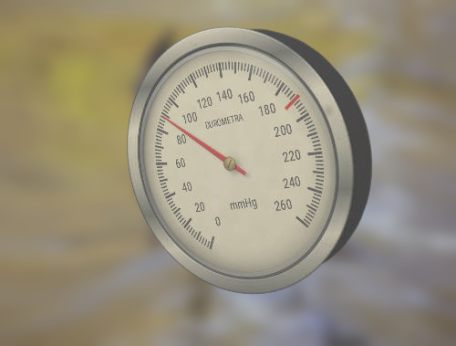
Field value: 90 mmHg
